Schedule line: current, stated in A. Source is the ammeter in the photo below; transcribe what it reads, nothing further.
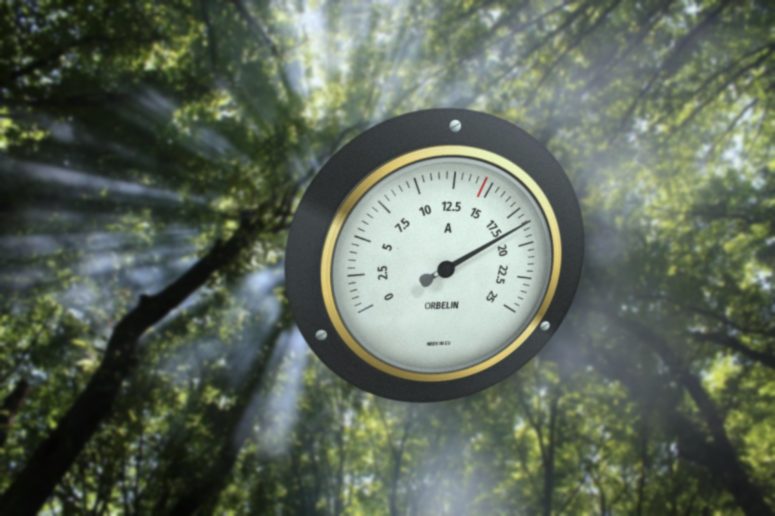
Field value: 18.5 A
